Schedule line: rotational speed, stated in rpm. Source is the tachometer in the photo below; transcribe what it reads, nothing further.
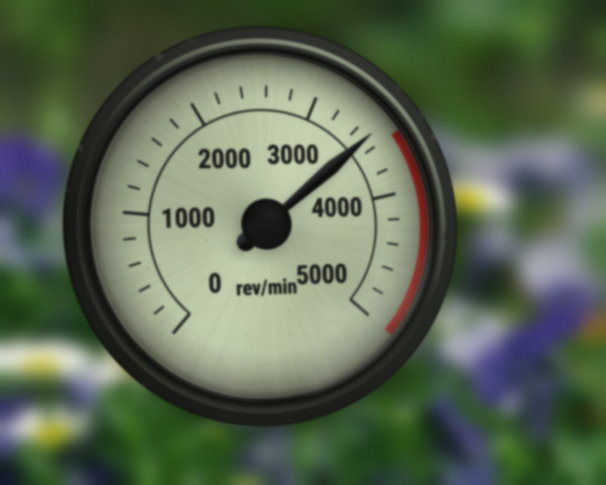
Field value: 3500 rpm
